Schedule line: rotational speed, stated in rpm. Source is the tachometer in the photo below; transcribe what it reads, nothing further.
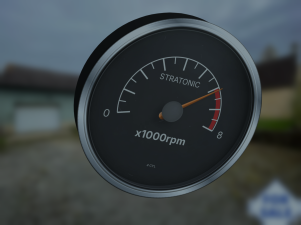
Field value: 6000 rpm
